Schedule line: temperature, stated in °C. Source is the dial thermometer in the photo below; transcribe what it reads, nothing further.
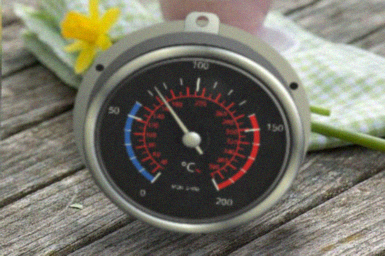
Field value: 75 °C
